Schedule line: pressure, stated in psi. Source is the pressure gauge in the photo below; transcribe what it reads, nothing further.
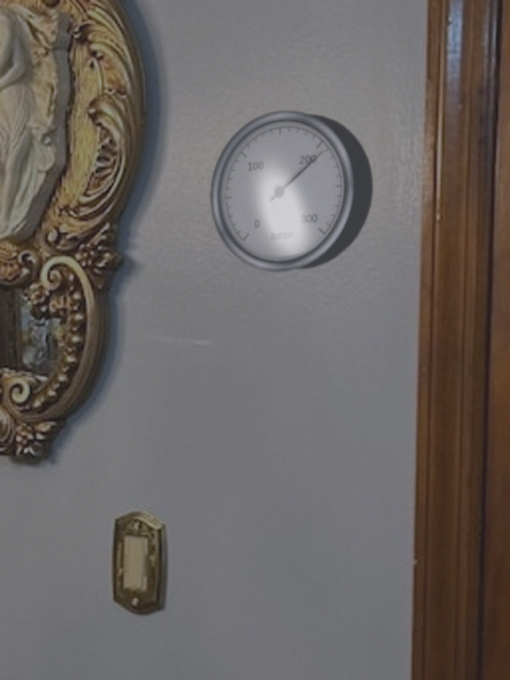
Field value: 210 psi
